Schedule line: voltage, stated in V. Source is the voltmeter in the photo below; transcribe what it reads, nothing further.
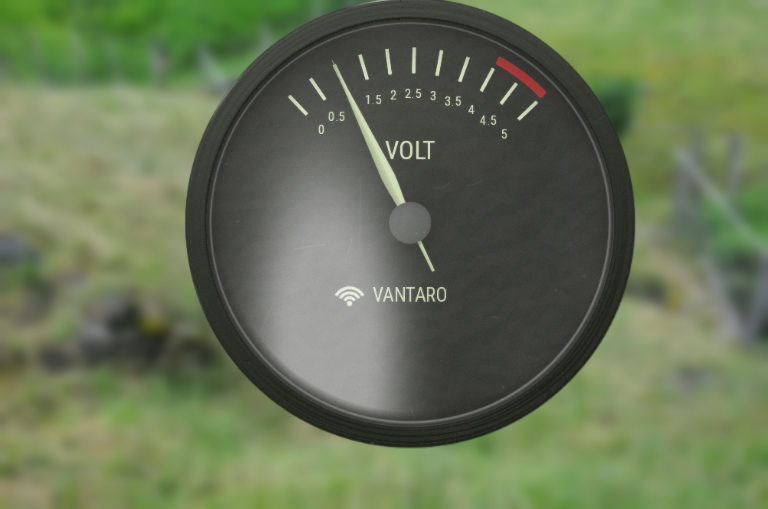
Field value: 1 V
